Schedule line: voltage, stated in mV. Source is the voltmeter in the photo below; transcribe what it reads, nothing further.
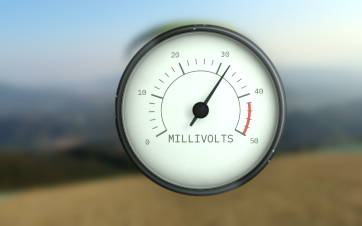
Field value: 32 mV
